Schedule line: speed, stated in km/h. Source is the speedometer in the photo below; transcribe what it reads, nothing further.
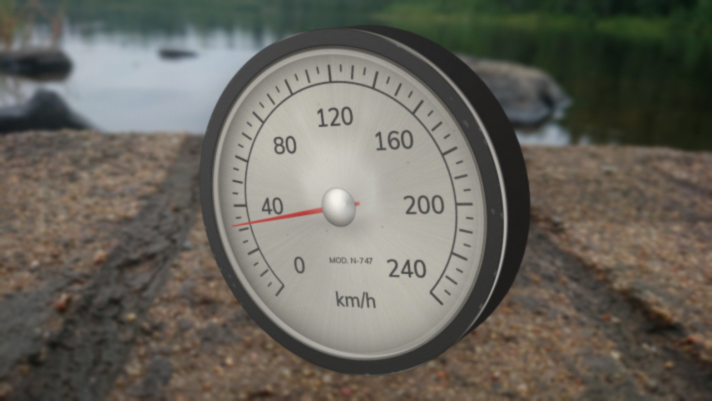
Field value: 32.5 km/h
